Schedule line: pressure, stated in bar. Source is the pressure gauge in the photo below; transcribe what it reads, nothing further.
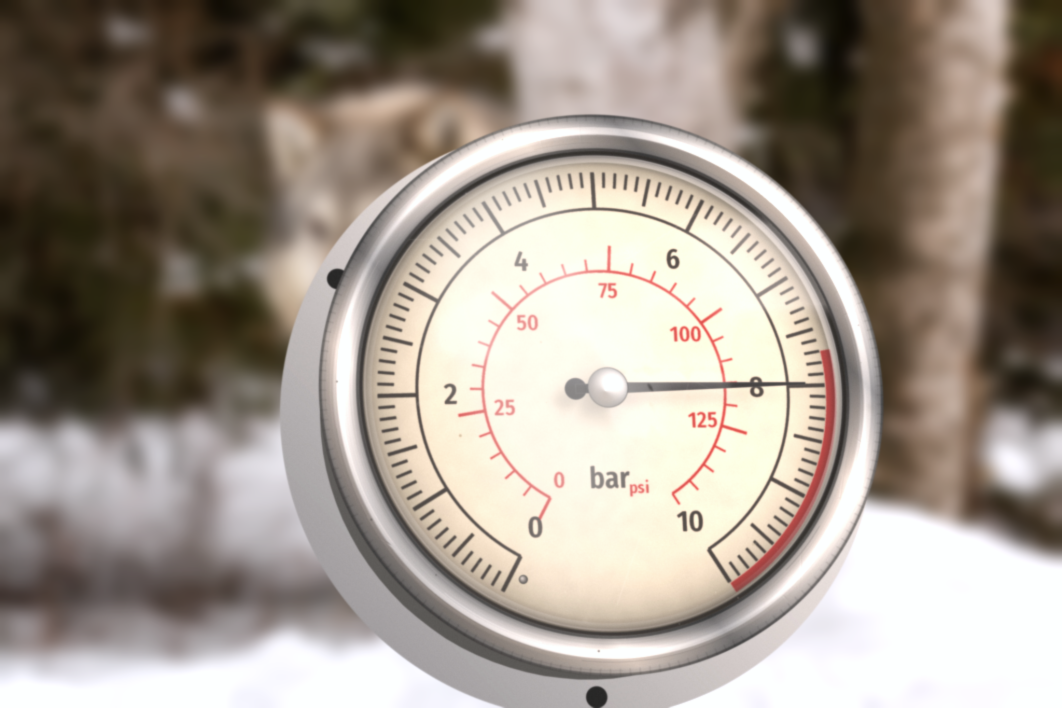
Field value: 8 bar
